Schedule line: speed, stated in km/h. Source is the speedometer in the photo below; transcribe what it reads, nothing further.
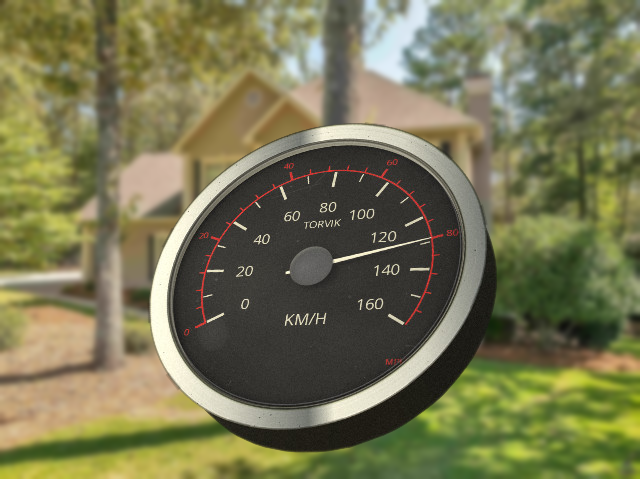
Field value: 130 km/h
